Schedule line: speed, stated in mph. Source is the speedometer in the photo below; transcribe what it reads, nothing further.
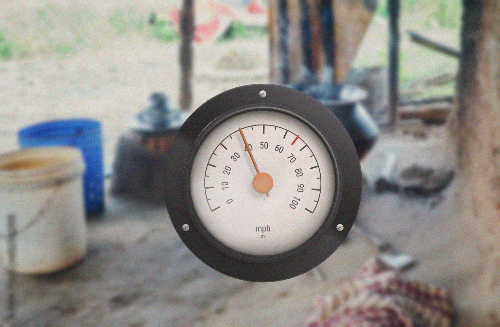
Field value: 40 mph
